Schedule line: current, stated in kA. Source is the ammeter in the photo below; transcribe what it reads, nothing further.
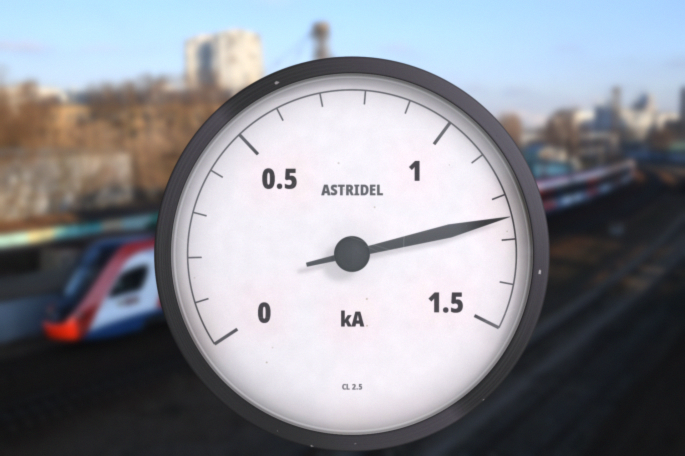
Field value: 1.25 kA
